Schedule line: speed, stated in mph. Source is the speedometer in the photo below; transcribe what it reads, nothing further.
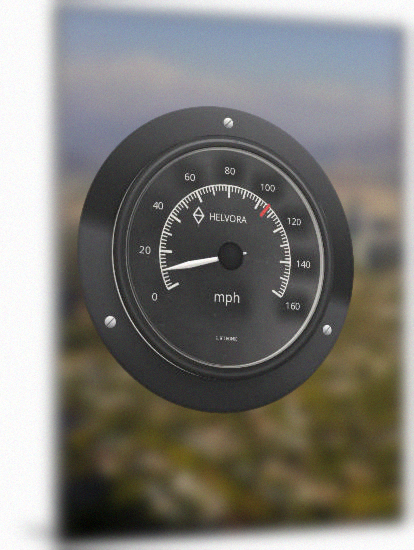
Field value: 10 mph
